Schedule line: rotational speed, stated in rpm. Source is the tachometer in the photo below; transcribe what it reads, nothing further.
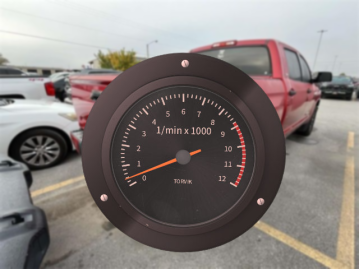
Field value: 400 rpm
